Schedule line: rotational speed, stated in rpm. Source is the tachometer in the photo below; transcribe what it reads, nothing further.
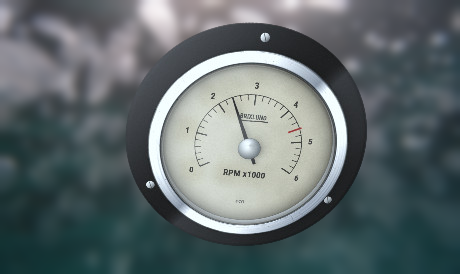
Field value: 2400 rpm
